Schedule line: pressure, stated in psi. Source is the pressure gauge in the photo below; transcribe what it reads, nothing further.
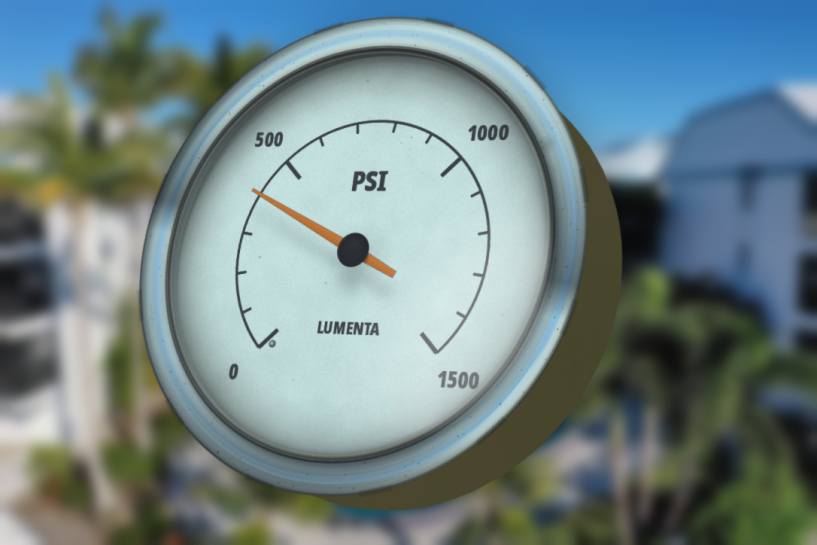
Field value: 400 psi
